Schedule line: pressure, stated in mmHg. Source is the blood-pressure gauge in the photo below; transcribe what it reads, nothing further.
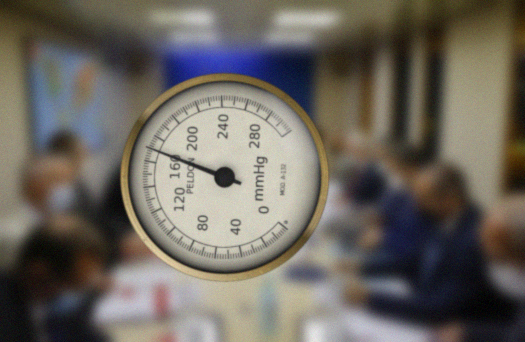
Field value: 170 mmHg
